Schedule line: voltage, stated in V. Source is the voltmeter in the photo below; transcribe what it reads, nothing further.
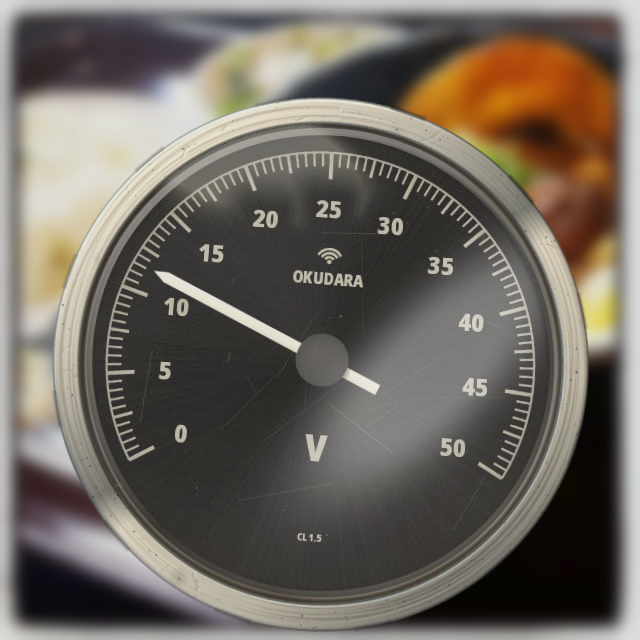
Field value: 11.5 V
